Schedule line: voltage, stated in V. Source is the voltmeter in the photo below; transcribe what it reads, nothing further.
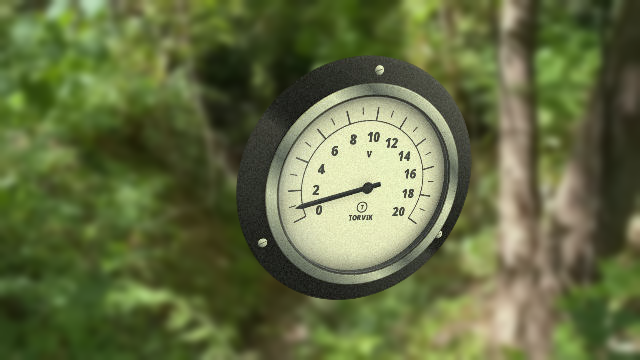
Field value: 1 V
